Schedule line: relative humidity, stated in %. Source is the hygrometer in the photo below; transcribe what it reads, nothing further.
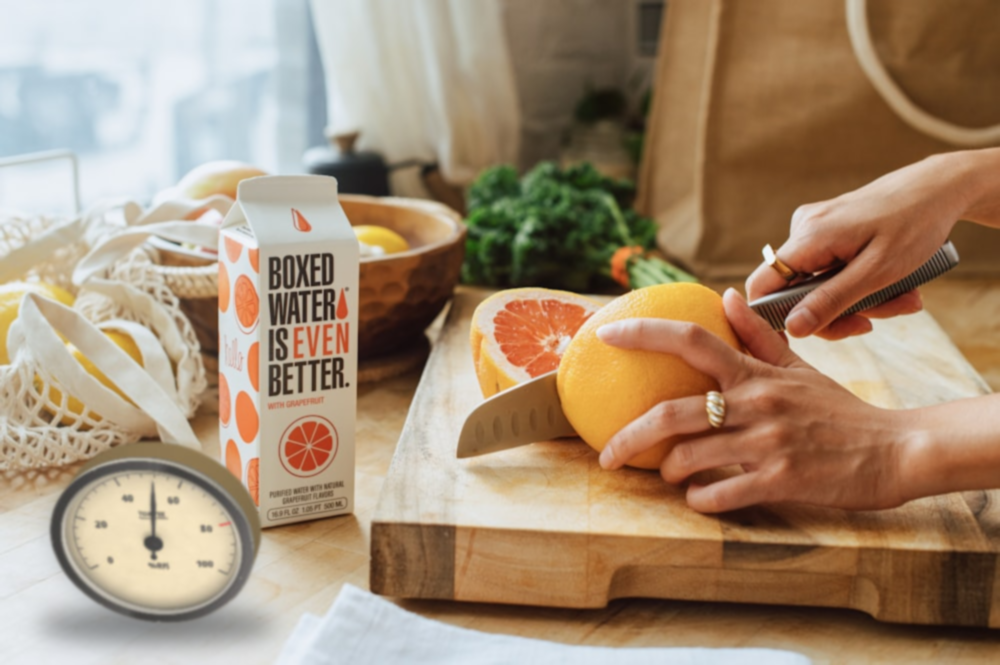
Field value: 52 %
